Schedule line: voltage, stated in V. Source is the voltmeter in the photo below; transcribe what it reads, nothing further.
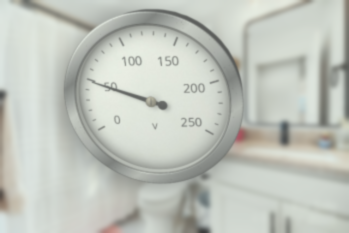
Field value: 50 V
